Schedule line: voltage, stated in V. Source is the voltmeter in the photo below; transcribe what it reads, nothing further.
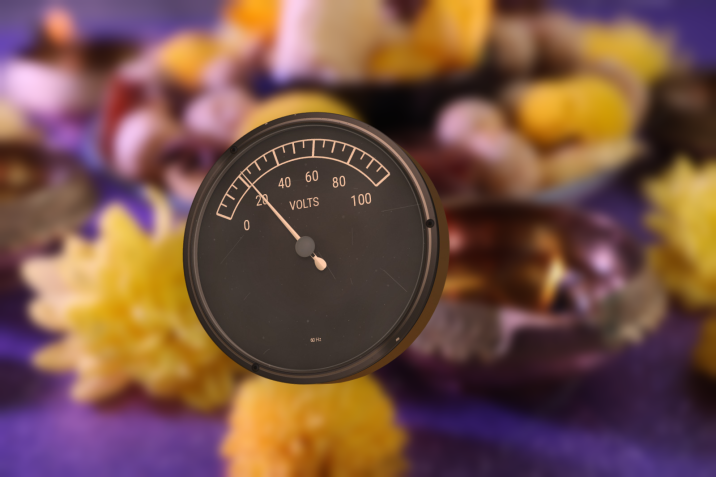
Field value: 22.5 V
